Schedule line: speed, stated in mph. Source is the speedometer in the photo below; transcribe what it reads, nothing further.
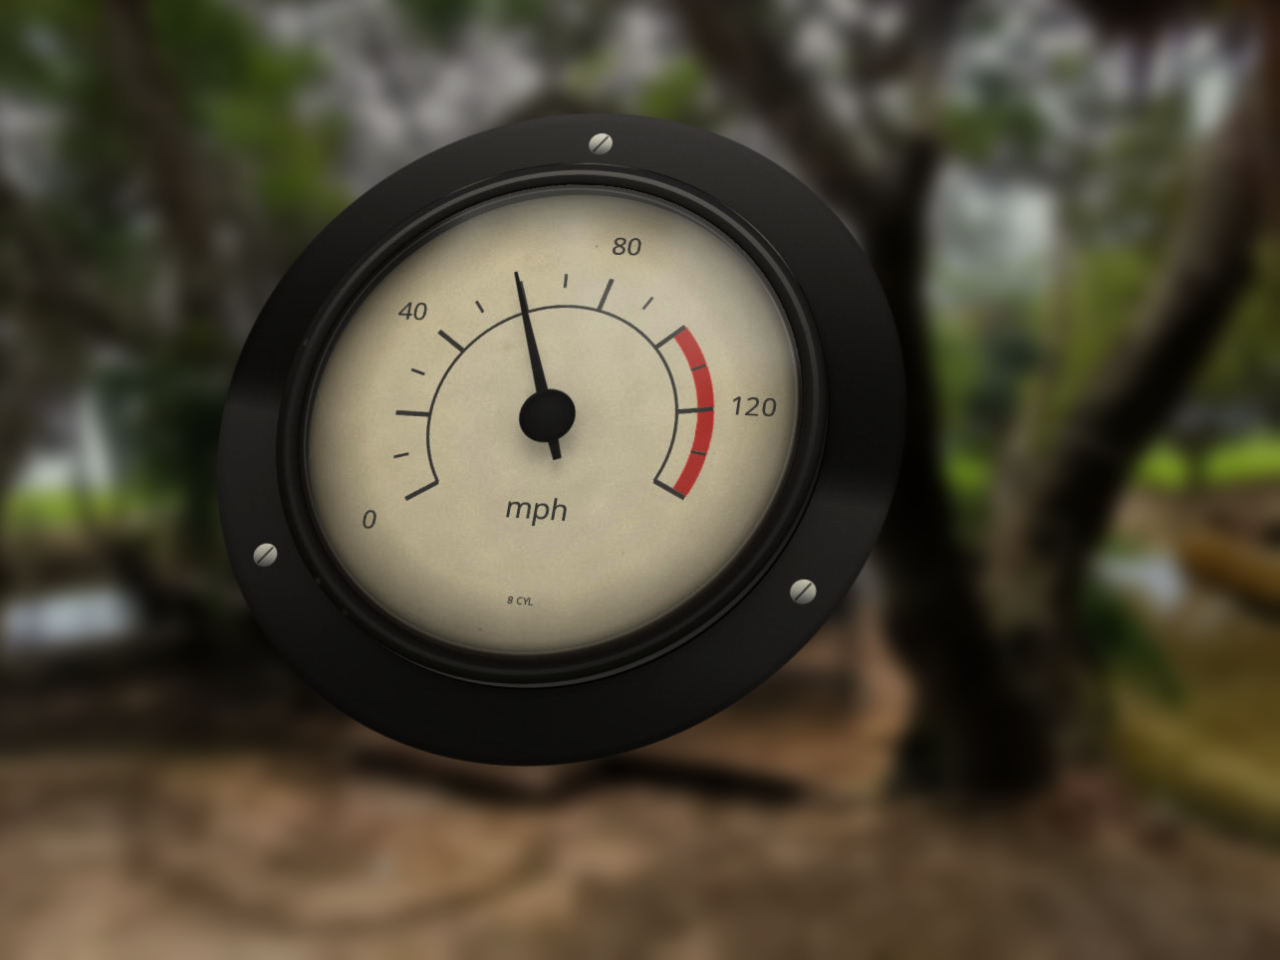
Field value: 60 mph
